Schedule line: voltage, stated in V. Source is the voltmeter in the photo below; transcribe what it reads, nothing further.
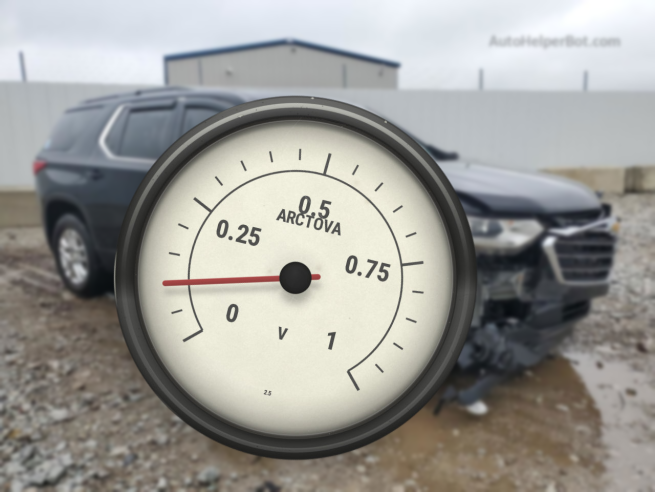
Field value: 0.1 V
